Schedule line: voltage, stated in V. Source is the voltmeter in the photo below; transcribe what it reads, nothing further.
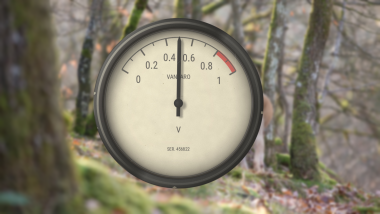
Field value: 0.5 V
